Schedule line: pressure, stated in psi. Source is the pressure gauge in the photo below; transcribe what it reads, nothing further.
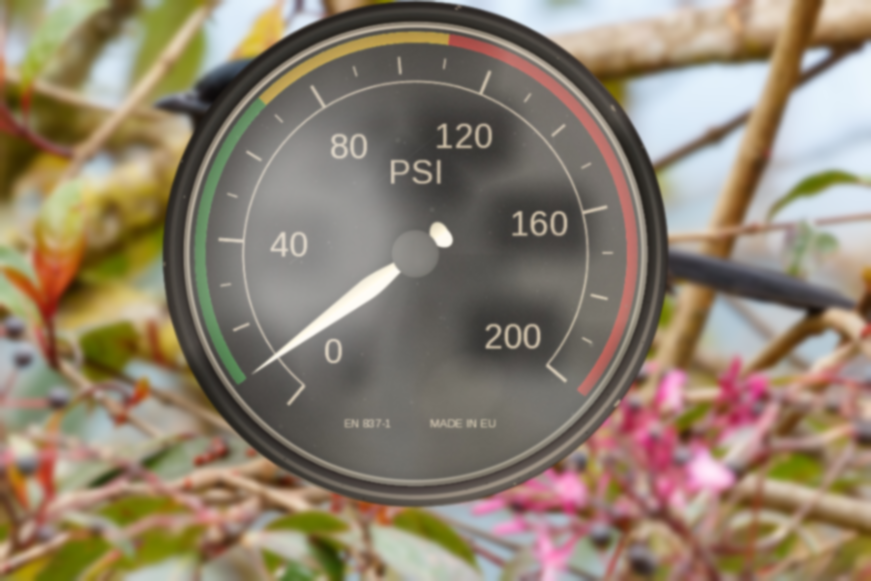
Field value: 10 psi
